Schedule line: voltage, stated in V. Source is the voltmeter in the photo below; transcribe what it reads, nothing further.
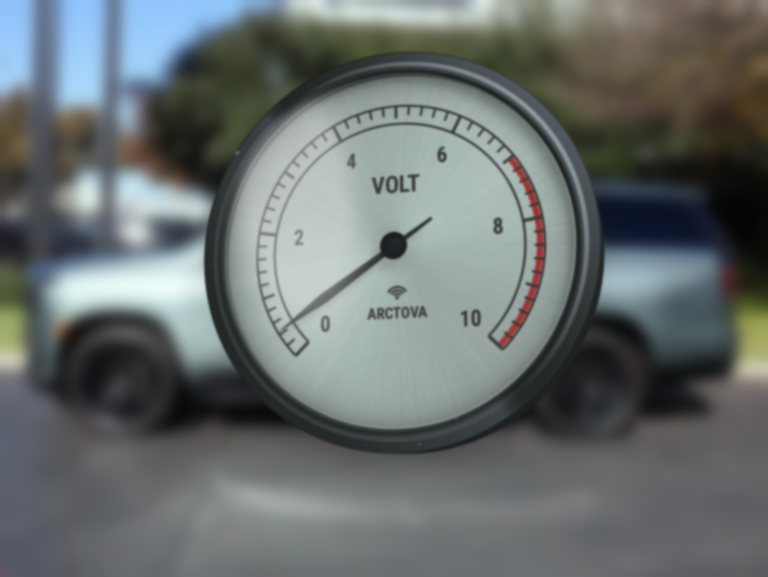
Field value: 0.4 V
